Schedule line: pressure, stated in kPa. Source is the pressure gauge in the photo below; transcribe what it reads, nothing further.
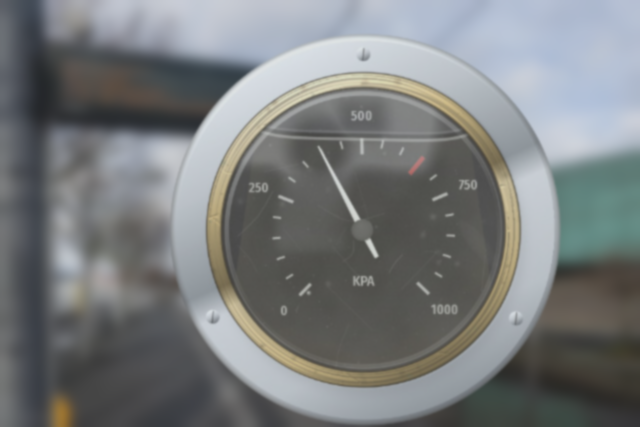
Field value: 400 kPa
